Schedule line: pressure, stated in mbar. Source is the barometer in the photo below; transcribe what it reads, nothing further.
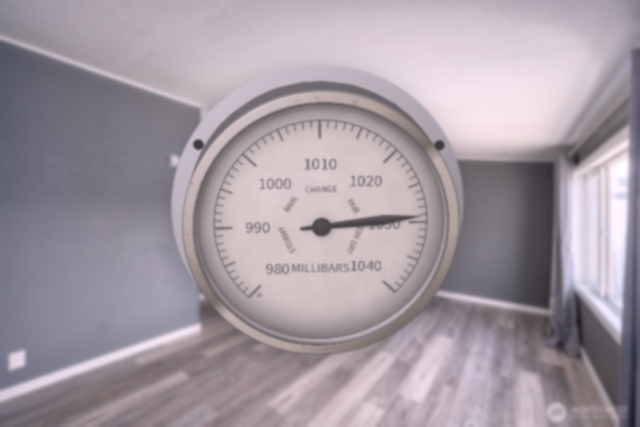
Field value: 1029 mbar
